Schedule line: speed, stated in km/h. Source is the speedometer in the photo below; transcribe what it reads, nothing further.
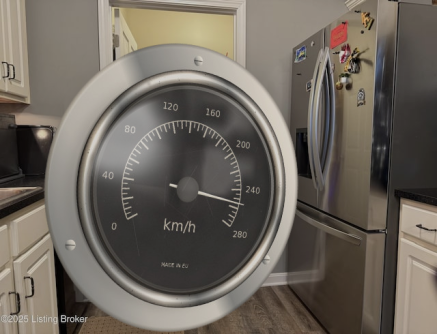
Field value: 255 km/h
